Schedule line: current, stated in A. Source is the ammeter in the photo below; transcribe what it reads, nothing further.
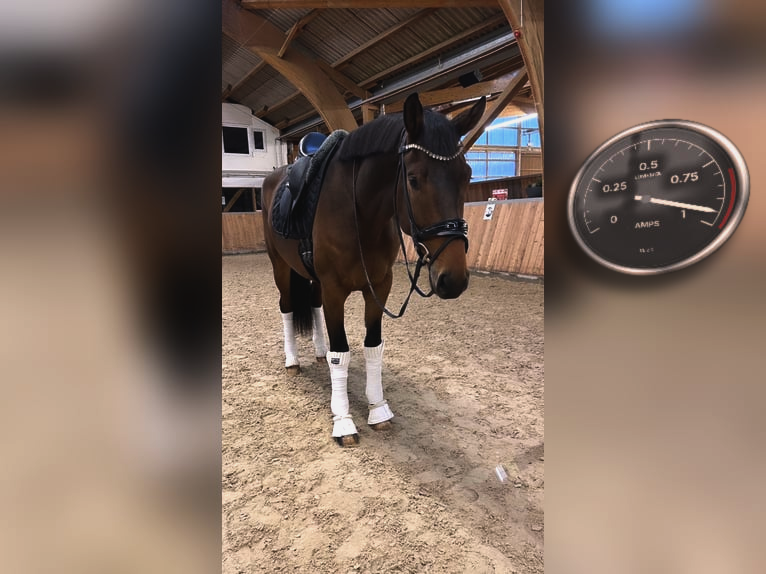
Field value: 0.95 A
